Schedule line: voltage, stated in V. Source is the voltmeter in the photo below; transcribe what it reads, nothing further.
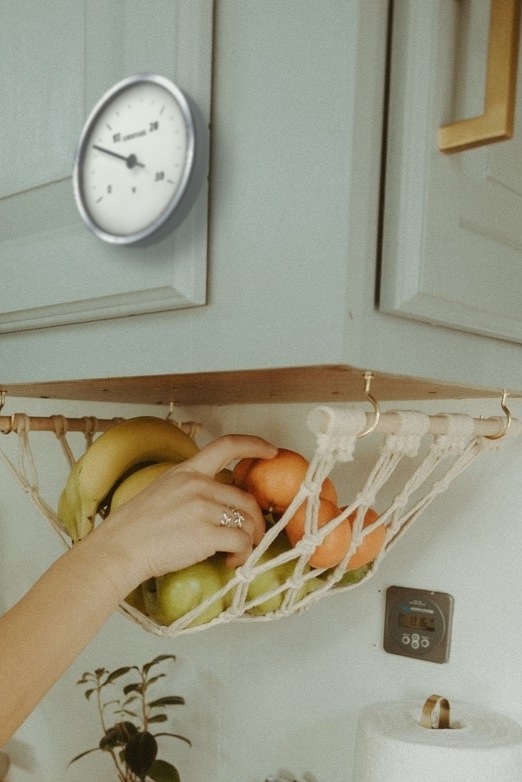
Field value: 7 V
